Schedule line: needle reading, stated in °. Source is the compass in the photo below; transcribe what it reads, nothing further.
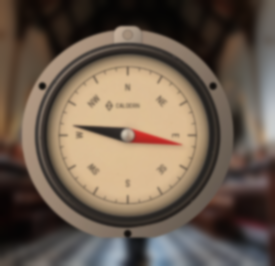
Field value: 100 °
